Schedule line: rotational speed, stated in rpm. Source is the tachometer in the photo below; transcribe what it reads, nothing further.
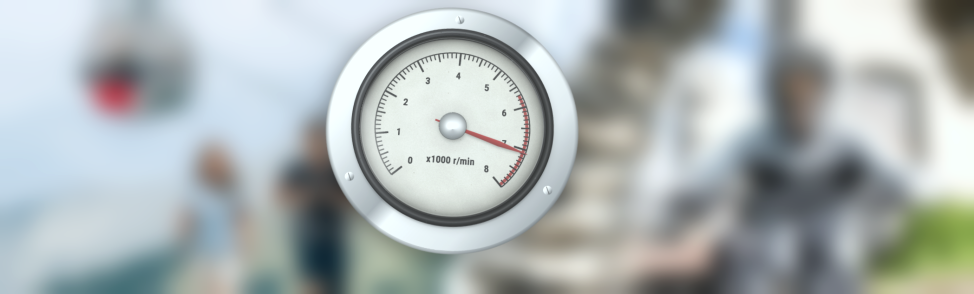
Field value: 7100 rpm
